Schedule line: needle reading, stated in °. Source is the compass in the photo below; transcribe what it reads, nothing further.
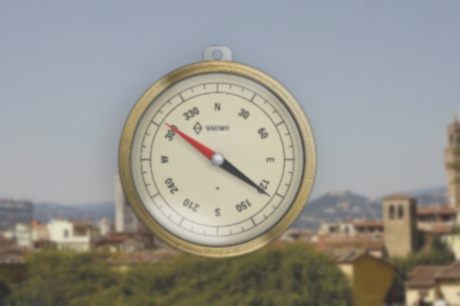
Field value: 305 °
